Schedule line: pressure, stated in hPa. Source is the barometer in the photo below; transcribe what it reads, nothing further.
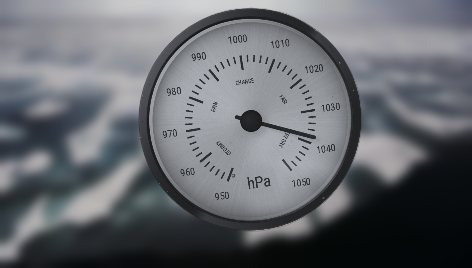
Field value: 1038 hPa
